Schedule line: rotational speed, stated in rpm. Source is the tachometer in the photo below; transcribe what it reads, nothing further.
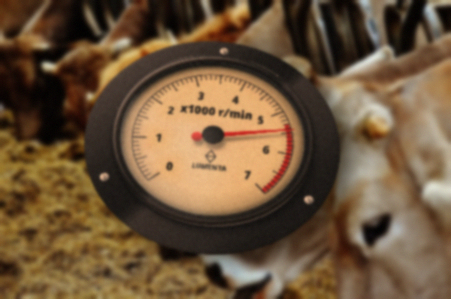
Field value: 5500 rpm
